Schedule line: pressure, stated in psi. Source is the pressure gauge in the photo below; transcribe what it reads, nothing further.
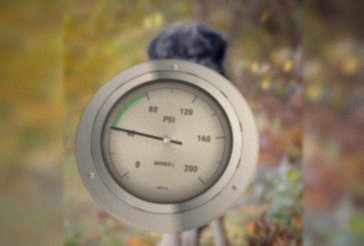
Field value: 40 psi
